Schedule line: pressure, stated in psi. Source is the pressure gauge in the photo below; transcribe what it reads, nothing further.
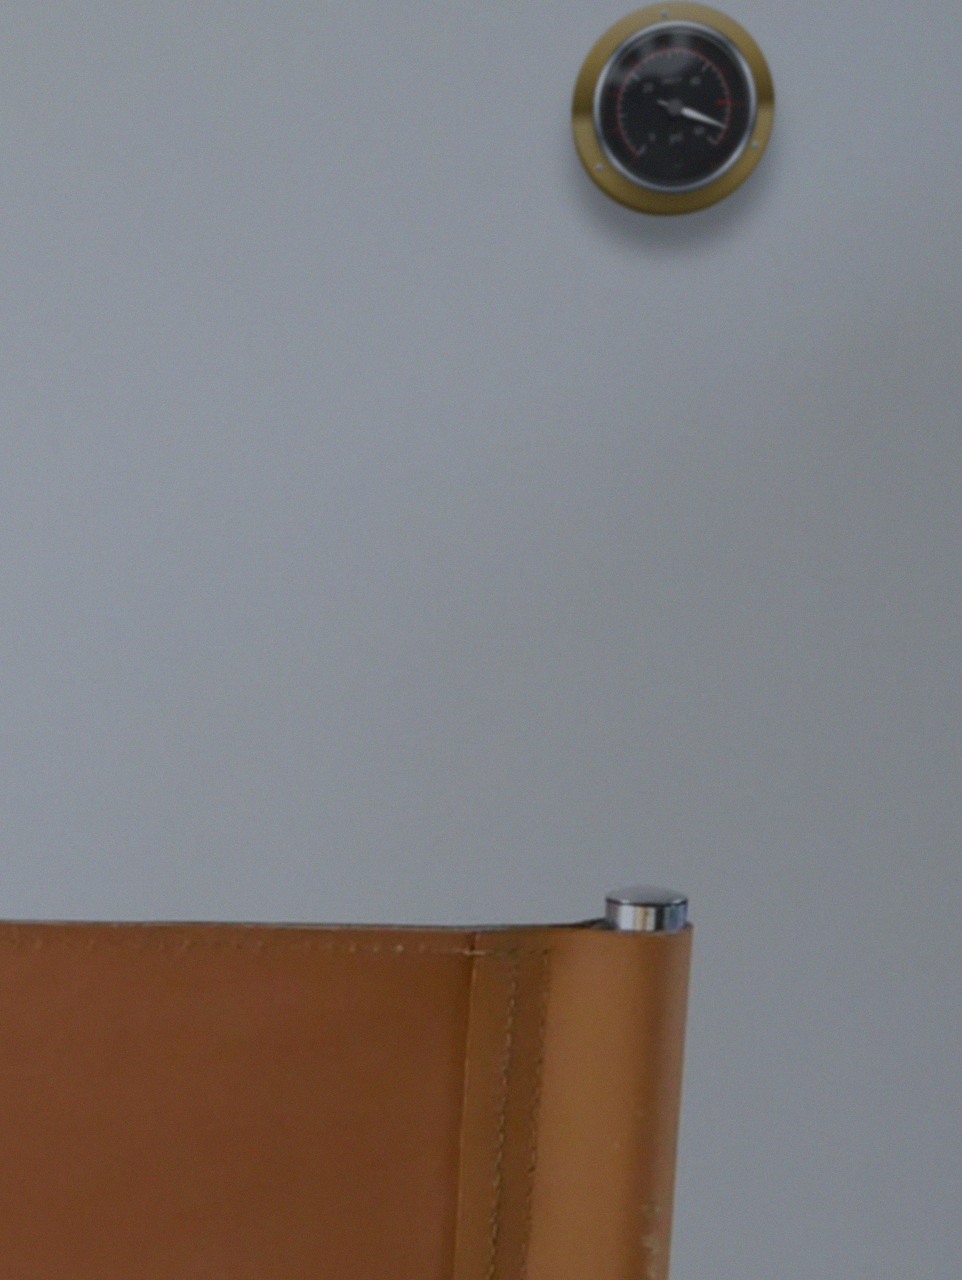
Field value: 56 psi
